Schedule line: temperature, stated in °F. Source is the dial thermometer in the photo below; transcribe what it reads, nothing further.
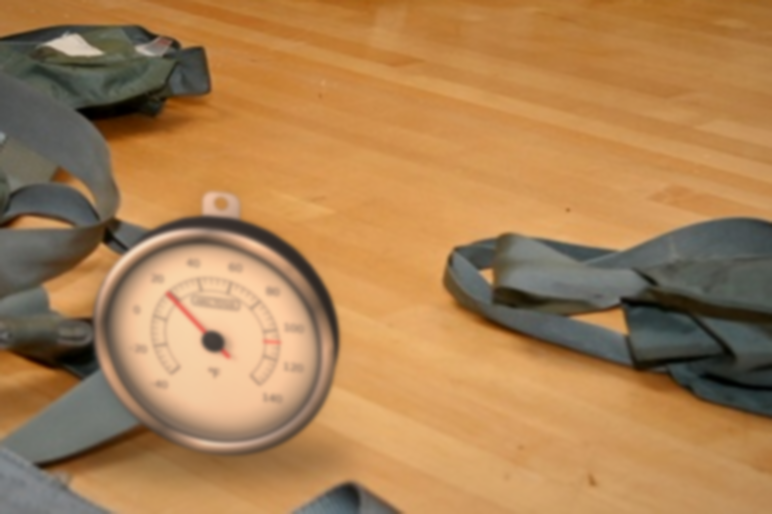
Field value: 20 °F
